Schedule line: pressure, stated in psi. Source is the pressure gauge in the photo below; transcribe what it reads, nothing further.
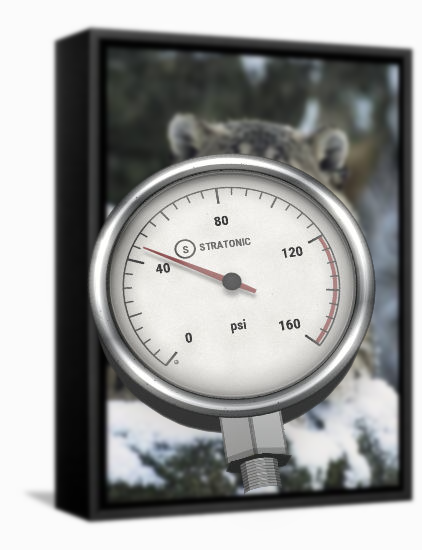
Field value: 45 psi
